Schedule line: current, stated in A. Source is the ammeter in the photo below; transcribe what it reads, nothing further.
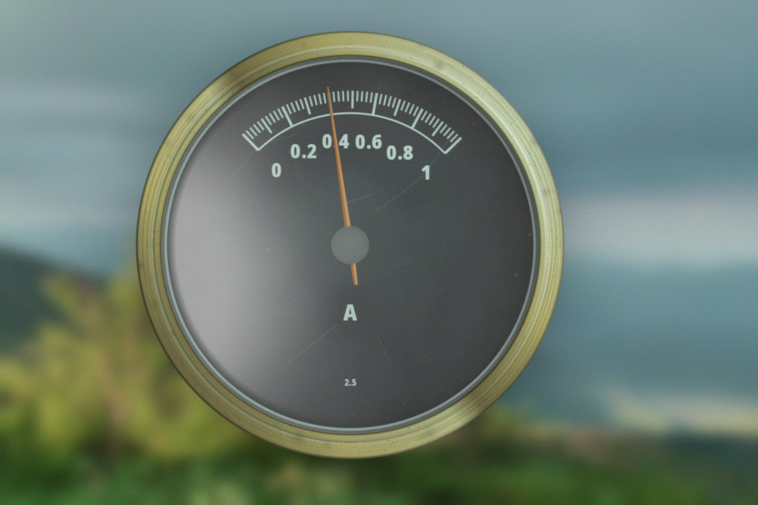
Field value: 0.4 A
